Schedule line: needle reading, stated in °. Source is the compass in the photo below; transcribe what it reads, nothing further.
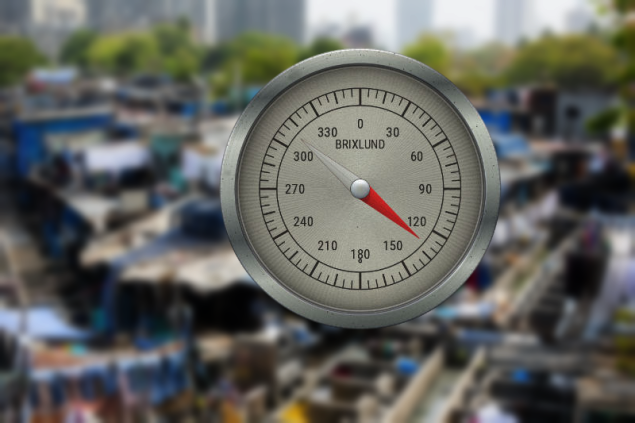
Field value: 130 °
